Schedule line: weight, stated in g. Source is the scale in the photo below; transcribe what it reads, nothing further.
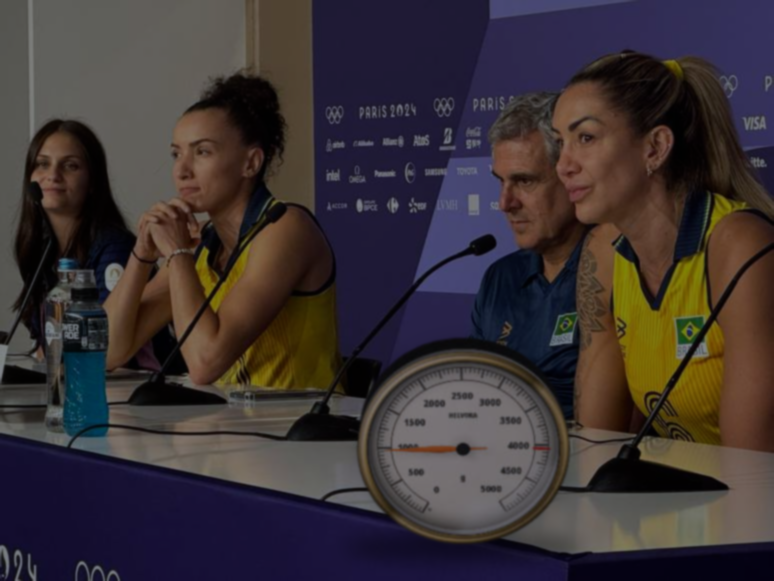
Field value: 1000 g
